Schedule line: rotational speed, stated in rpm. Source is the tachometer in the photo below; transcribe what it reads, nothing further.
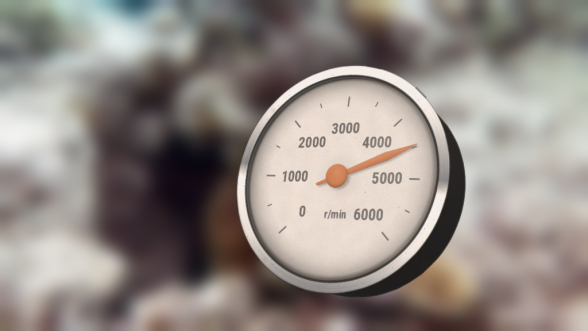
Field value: 4500 rpm
